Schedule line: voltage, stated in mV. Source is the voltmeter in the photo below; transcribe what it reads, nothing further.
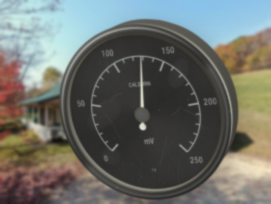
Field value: 130 mV
